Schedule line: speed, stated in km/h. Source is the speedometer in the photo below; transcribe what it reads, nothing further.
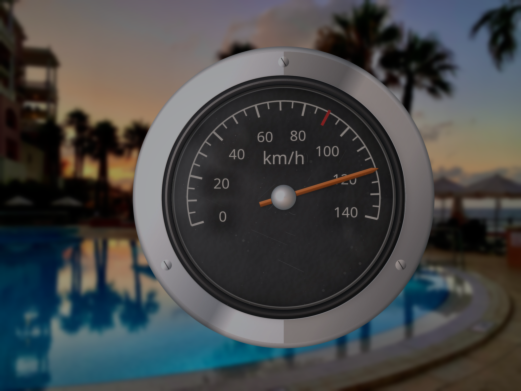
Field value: 120 km/h
